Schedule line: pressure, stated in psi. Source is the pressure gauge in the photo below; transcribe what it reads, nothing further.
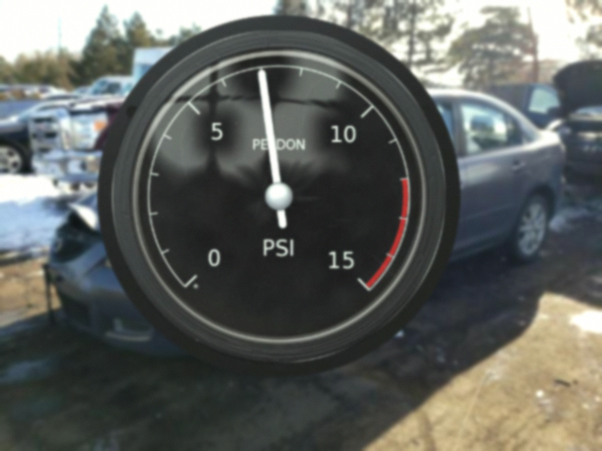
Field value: 7 psi
